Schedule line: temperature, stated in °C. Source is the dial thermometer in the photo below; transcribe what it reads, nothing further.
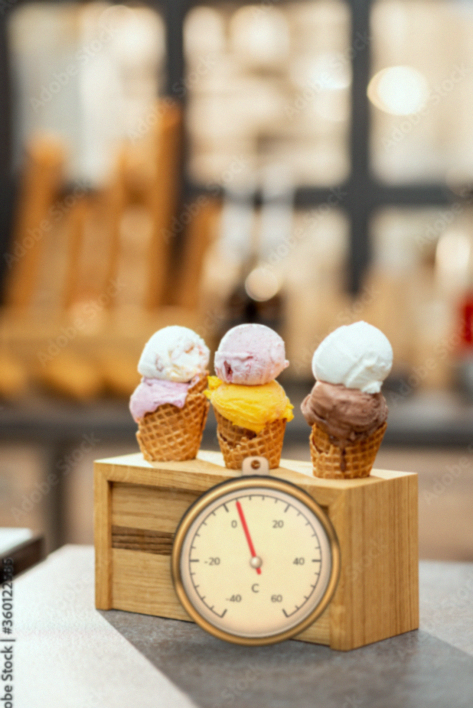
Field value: 4 °C
